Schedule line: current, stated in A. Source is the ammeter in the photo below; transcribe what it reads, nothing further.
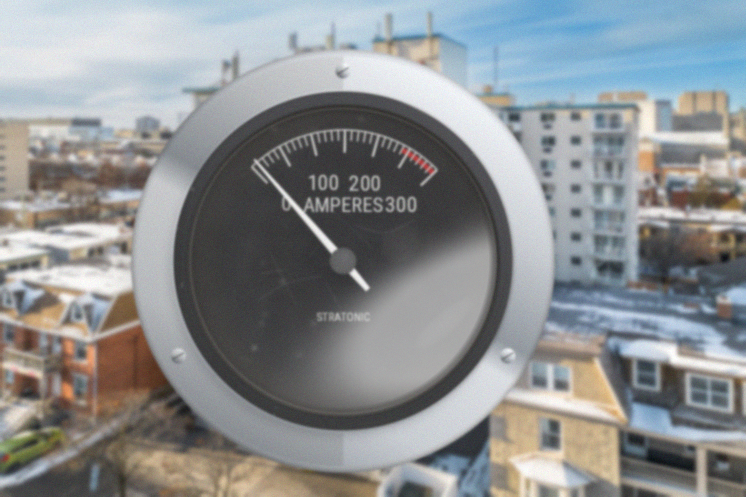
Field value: 10 A
